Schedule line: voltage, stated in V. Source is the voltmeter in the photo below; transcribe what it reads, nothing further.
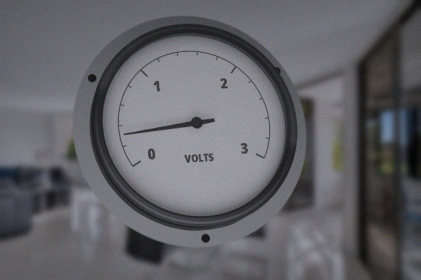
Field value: 0.3 V
